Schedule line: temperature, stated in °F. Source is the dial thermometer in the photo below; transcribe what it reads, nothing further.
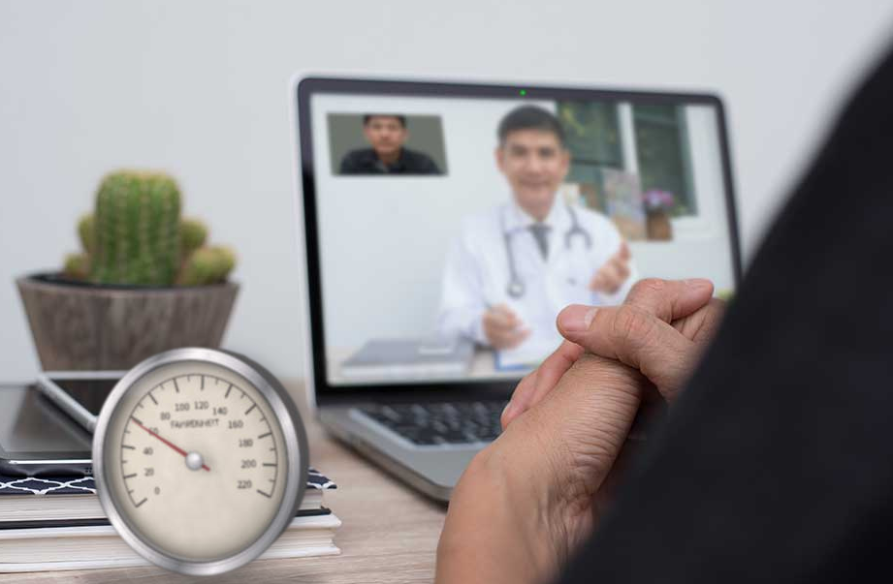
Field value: 60 °F
